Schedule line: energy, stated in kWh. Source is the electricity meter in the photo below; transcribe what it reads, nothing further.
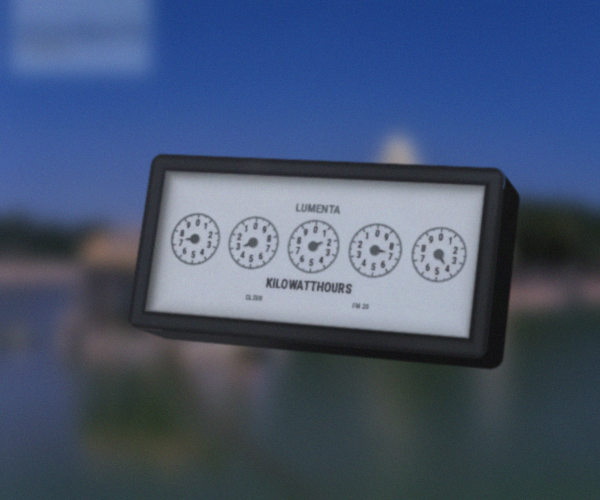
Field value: 73174 kWh
